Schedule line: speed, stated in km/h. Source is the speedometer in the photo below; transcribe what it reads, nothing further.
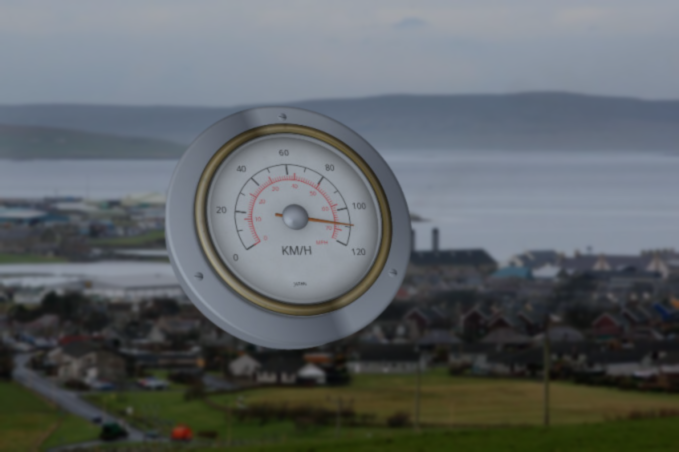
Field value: 110 km/h
